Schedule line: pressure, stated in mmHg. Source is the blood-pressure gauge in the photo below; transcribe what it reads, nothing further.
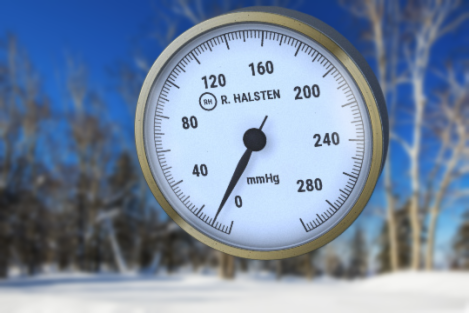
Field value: 10 mmHg
